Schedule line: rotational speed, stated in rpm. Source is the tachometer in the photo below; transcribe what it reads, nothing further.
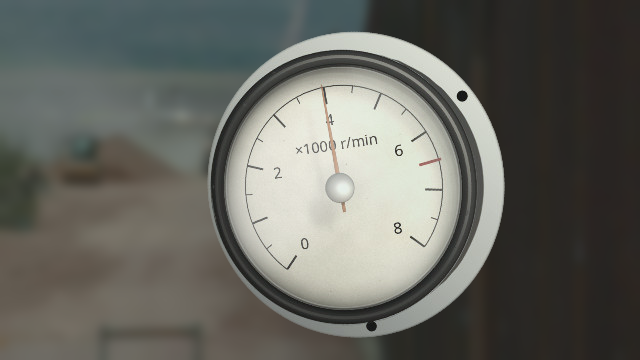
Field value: 4000 rpm
